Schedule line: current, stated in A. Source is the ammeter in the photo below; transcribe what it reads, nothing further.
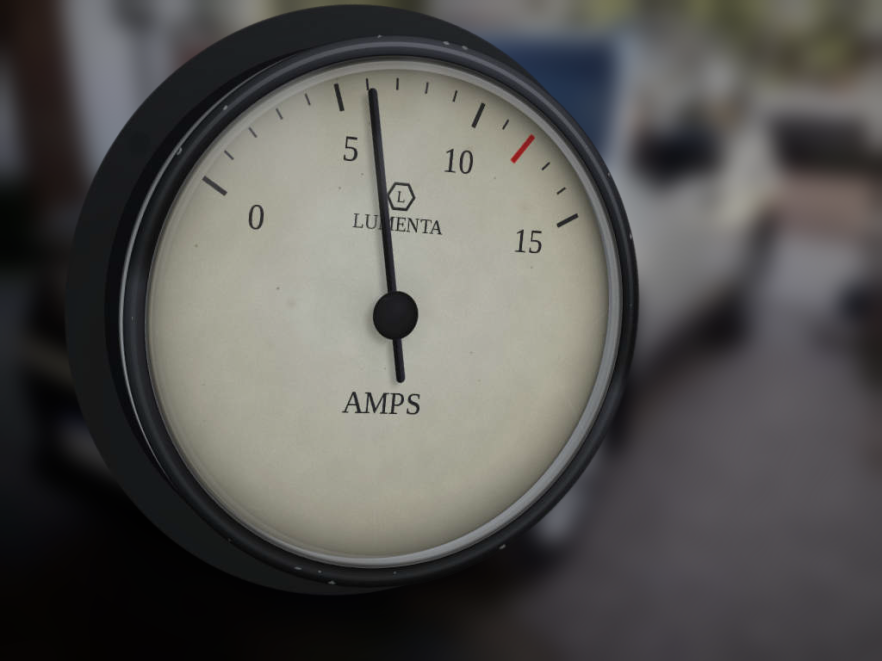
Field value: 6 A
